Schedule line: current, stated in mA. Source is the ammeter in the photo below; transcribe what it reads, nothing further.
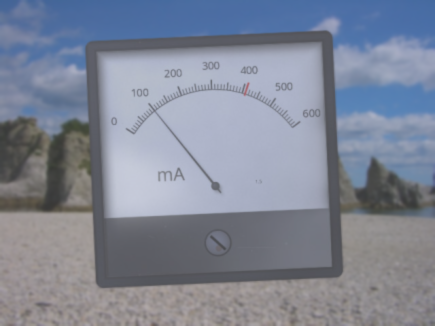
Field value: 100 mA
